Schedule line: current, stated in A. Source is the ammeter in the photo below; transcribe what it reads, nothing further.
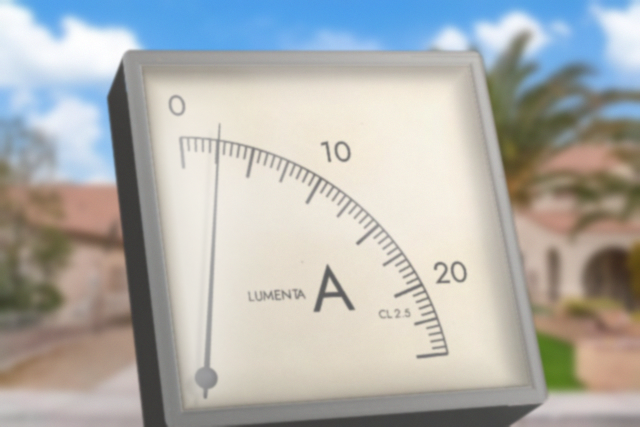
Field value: 2.5 A
